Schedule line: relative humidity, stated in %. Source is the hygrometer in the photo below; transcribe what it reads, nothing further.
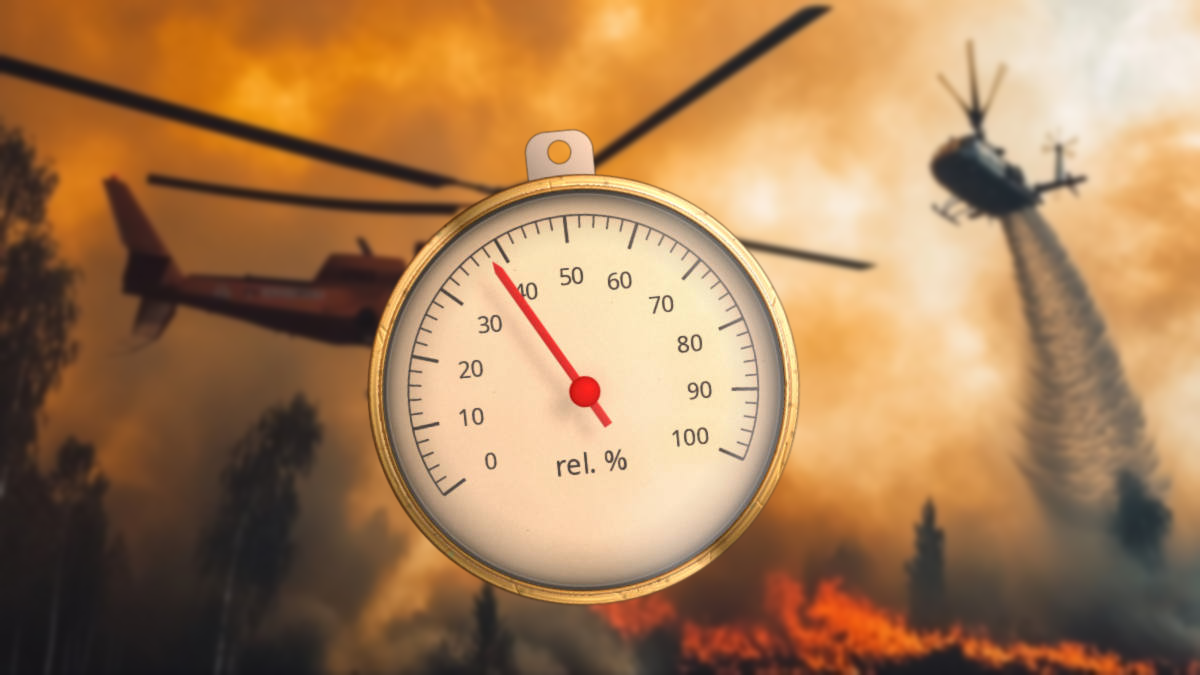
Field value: 38 %
